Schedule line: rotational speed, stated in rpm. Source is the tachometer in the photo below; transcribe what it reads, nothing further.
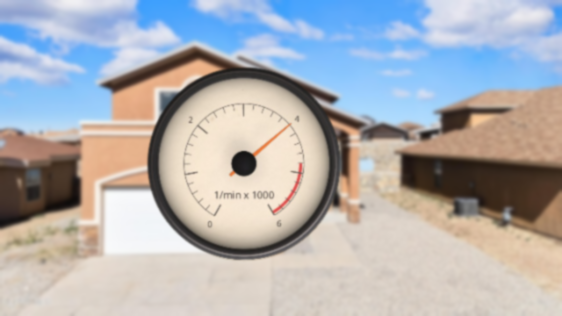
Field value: 4000 rpm
